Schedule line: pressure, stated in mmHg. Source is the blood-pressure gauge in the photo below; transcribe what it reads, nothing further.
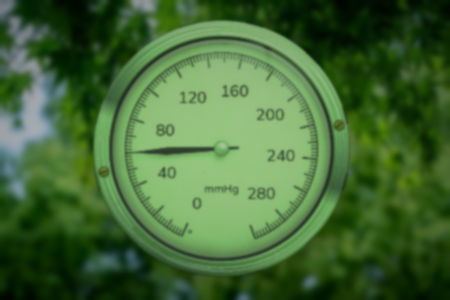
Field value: 60 mmHg
